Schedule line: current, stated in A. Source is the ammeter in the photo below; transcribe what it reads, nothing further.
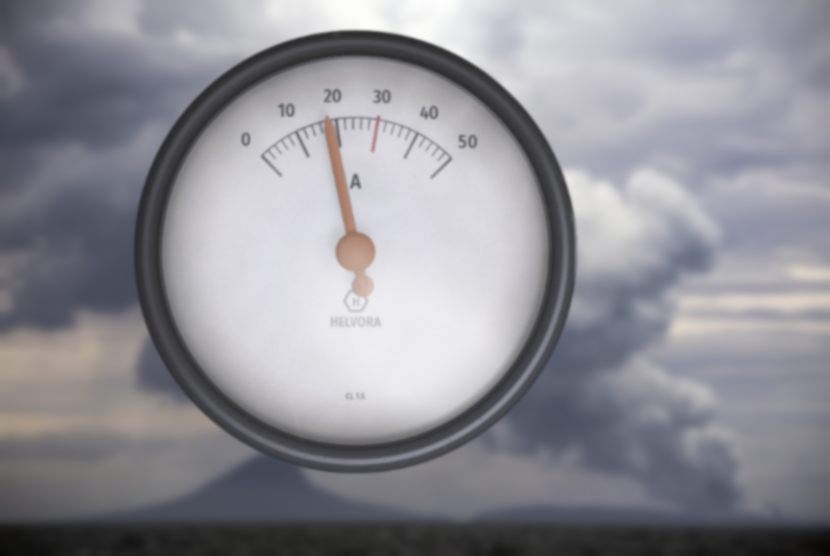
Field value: 18 A
